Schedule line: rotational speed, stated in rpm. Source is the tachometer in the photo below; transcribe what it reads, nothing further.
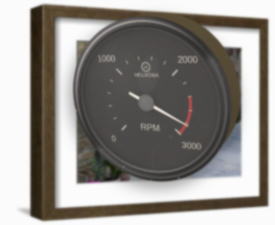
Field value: 2800 rpm
